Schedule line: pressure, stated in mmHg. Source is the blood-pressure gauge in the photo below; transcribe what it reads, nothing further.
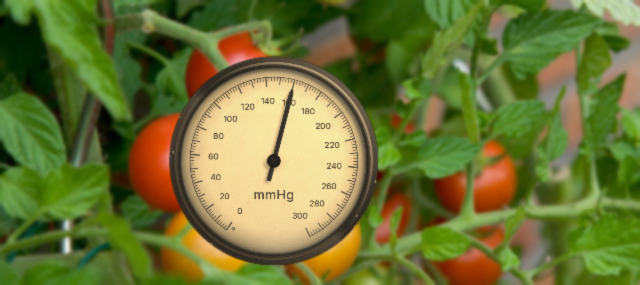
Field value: 160 mmHg
